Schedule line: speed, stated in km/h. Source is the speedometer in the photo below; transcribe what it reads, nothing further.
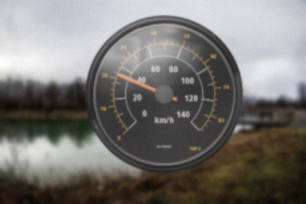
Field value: 35 km/h
